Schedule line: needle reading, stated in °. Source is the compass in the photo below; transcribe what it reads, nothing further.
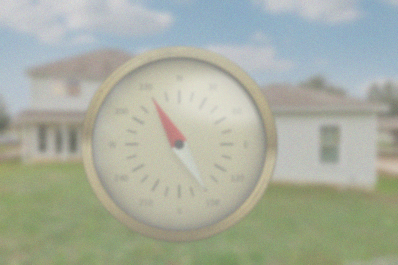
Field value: 330 °
